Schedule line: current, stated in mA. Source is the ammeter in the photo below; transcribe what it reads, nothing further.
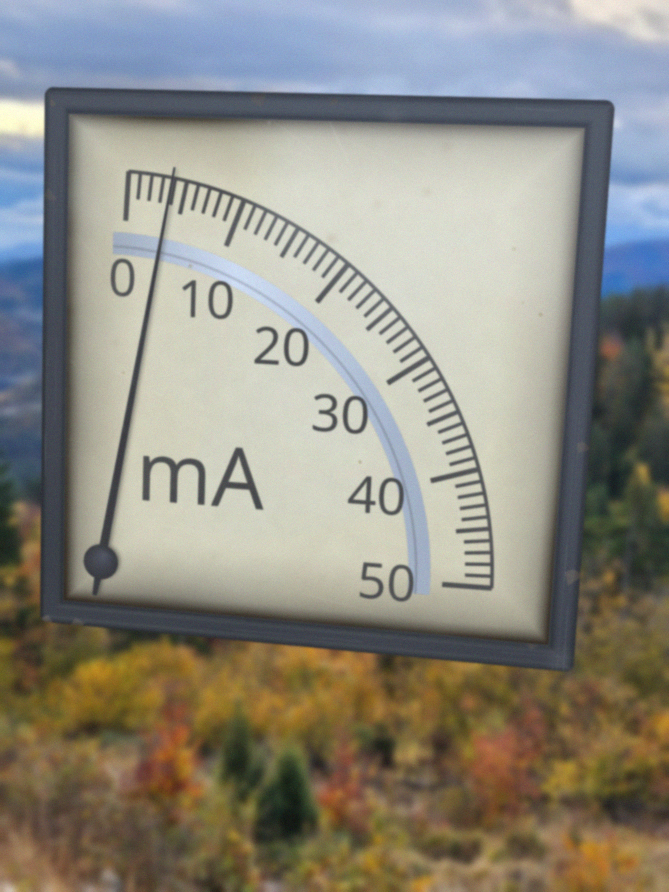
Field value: 4 mA
